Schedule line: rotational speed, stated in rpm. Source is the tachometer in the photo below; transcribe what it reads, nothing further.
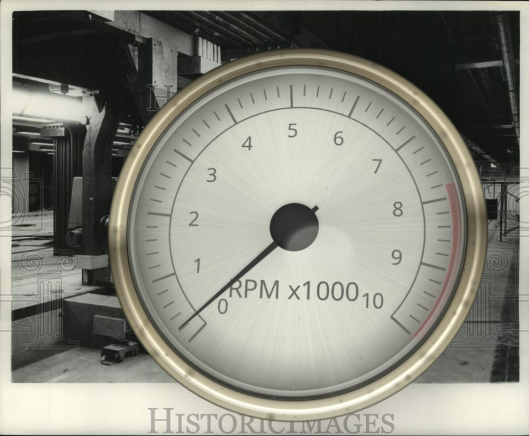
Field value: 200 rpm
